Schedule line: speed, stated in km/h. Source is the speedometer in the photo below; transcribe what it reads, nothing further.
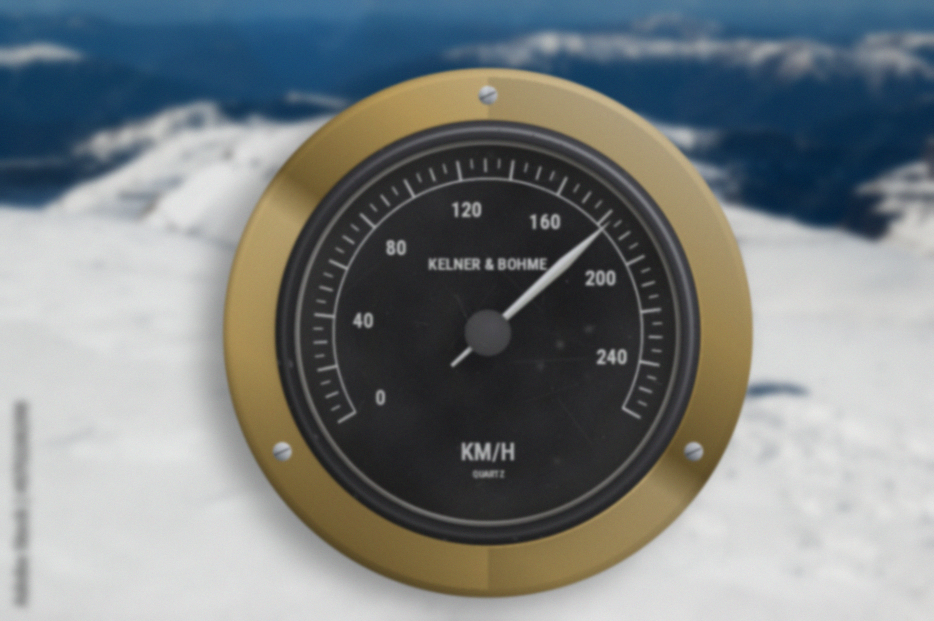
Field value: 182.5 km/h
